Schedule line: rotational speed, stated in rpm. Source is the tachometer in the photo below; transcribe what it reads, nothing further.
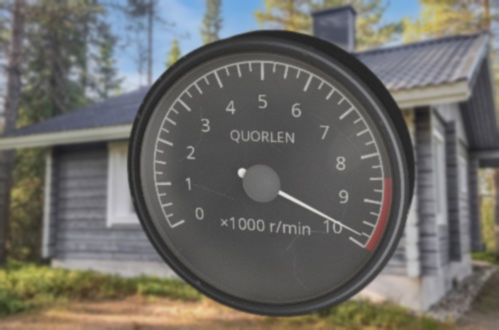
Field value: 9750 rpm
